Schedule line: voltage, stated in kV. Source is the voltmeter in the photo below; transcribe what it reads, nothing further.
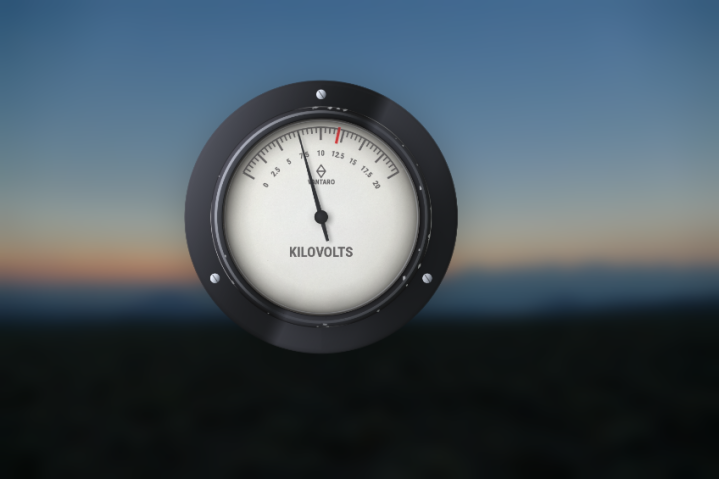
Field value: 7.5 kV
